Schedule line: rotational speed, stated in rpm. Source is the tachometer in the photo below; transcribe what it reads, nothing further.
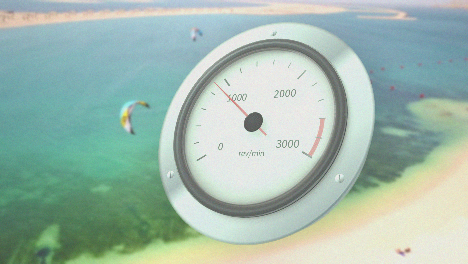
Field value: 900 rpm
